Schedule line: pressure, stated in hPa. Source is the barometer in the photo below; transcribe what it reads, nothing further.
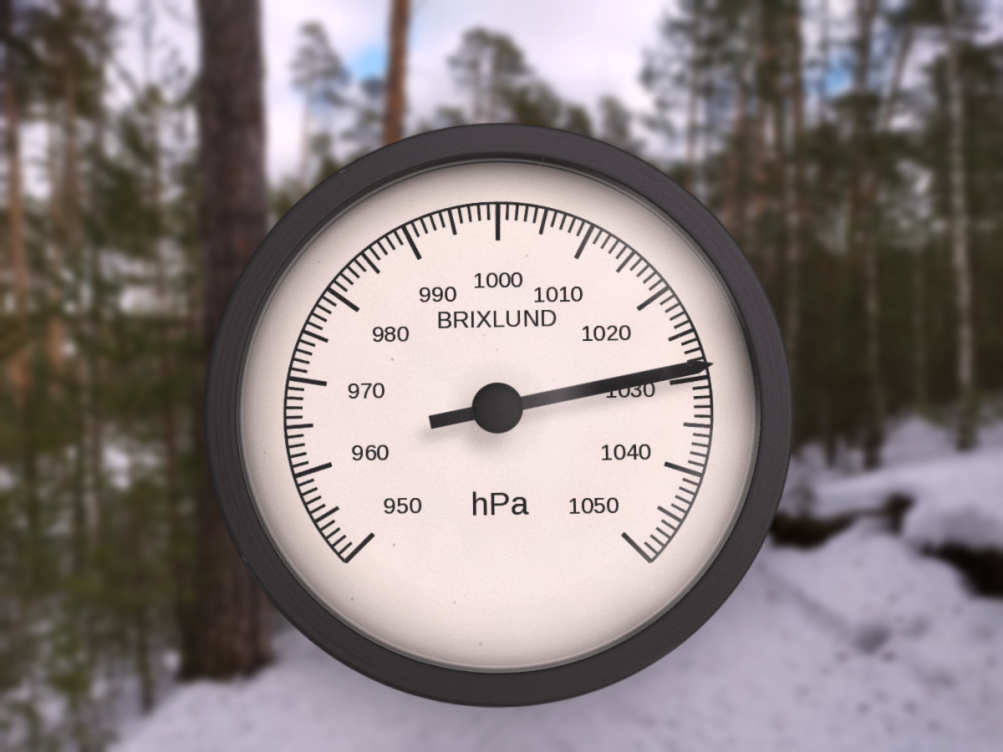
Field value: 1029 hPa
